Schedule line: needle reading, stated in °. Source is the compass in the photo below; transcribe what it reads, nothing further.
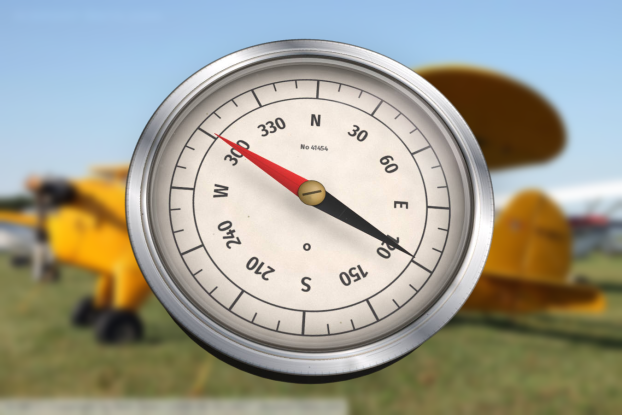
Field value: 300 °
